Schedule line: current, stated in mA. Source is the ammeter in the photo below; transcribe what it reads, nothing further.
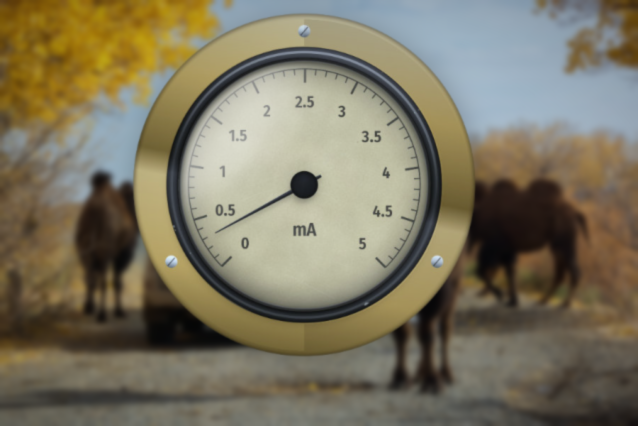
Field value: 0.3 mA
